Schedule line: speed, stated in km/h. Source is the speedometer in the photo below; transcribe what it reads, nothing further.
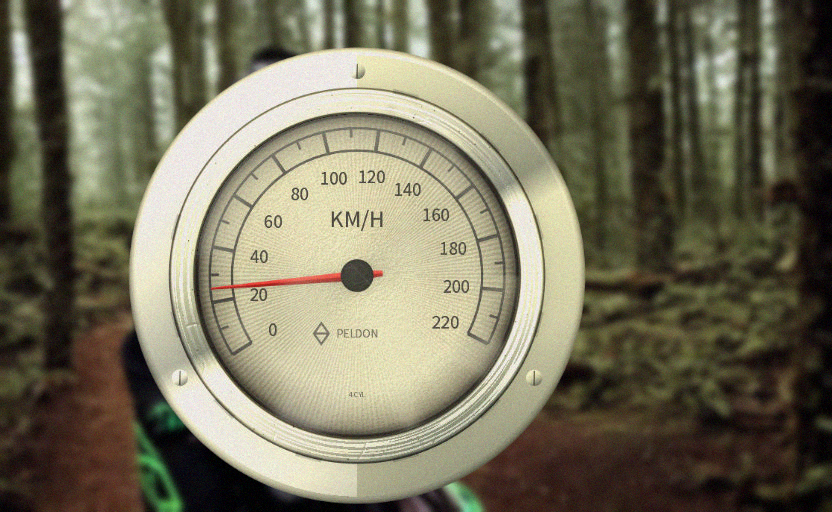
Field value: 25 km/h
